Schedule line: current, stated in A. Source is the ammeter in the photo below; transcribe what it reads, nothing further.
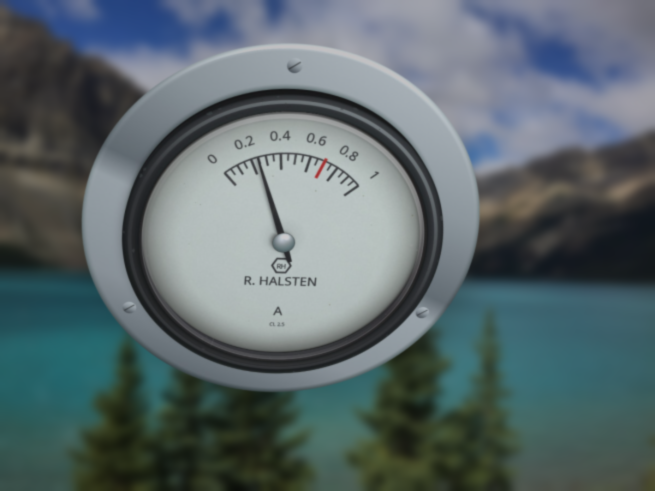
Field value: 0.25 A
